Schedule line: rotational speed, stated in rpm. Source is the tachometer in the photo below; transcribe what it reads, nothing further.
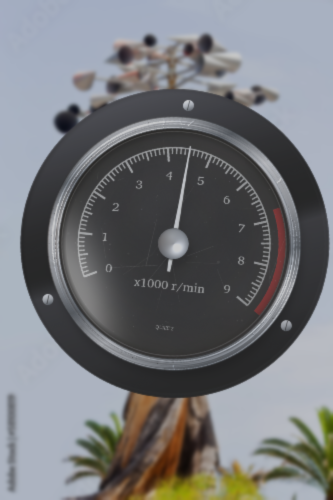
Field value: 4500 rpm
